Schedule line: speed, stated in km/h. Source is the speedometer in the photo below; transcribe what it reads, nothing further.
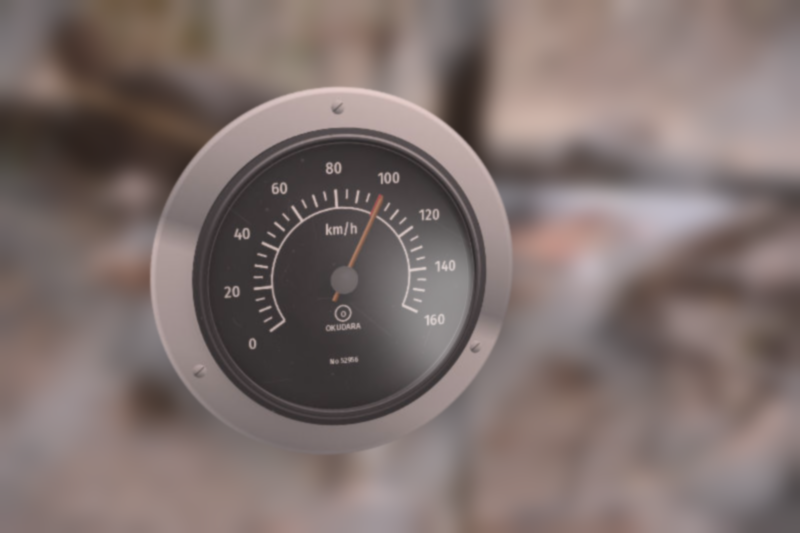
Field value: 100 km/h
